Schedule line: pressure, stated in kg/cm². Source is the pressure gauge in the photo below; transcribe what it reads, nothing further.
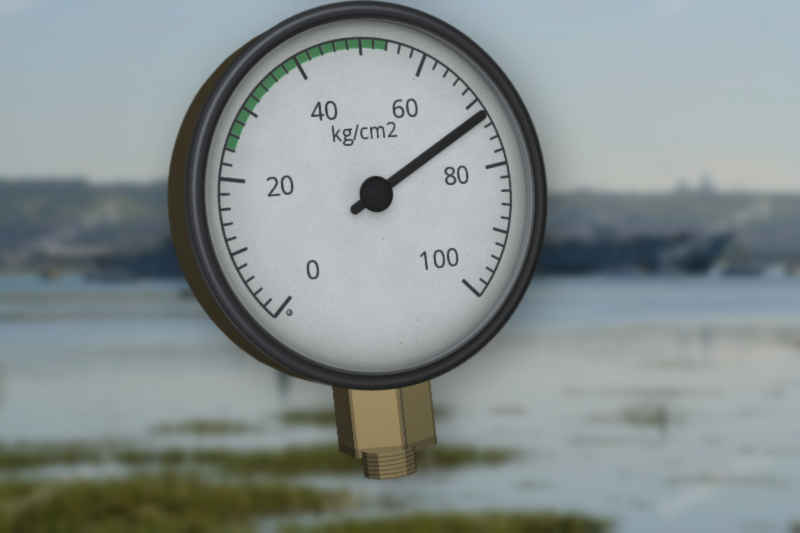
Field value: 72 kg/cm²
